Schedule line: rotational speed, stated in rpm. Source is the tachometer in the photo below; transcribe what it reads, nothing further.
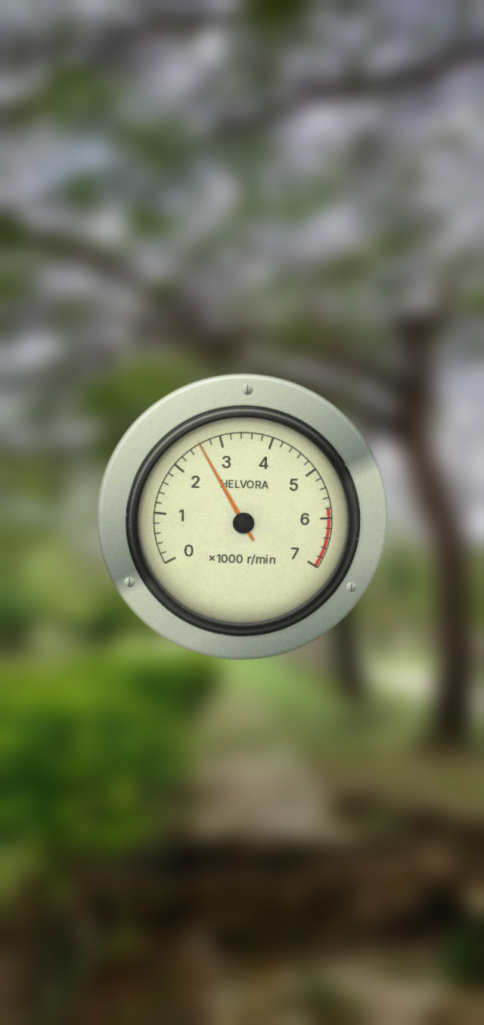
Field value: 2600 rpm
